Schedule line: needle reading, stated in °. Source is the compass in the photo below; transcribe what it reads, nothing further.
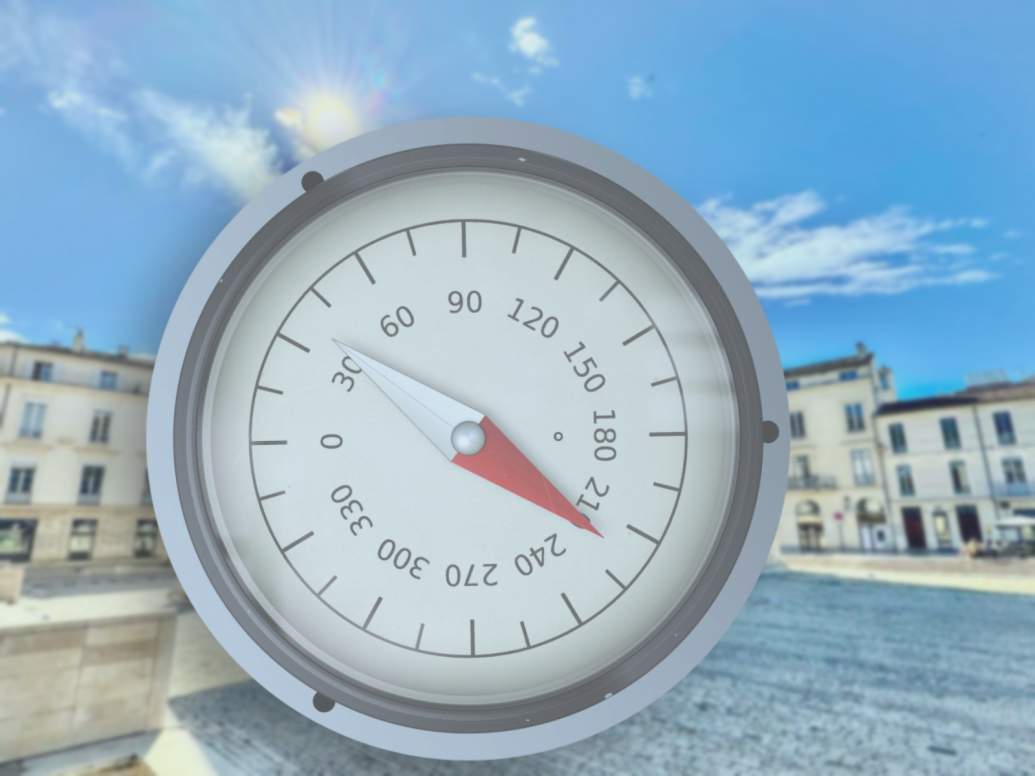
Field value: 217.5 °
